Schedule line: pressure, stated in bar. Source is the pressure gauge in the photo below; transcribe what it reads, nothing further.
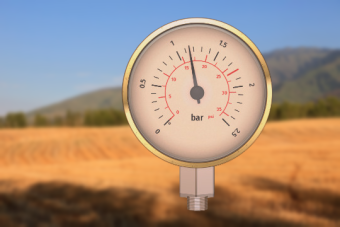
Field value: 1.15 bar
